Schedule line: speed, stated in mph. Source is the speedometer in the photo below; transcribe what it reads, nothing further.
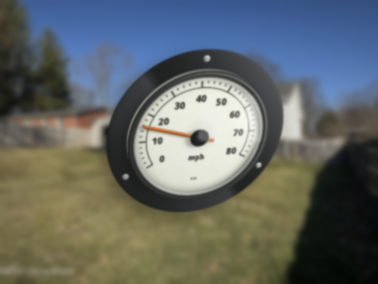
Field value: 16 mph
